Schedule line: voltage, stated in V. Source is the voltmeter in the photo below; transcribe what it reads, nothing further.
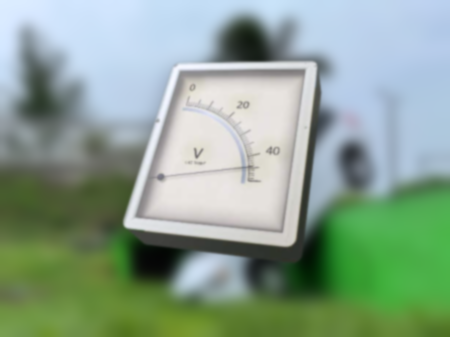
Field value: 45 V
